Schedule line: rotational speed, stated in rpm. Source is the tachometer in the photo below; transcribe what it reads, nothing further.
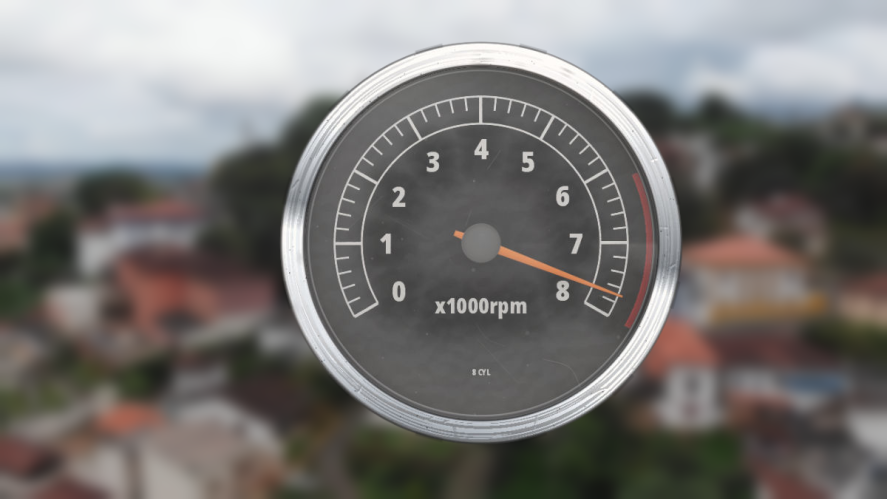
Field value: 7700 rpm
